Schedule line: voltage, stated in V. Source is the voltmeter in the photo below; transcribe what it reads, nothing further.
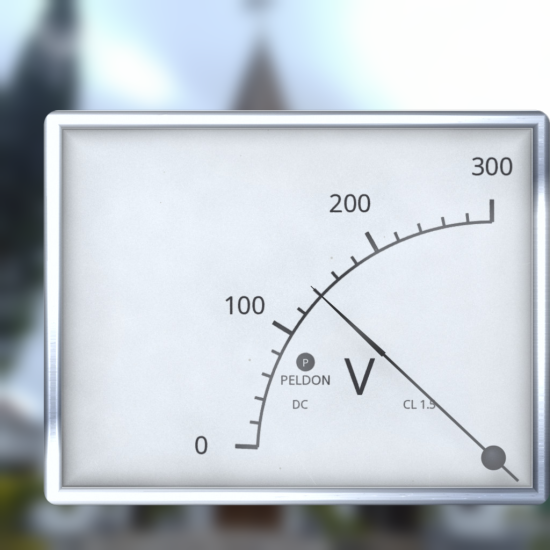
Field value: 140 V
